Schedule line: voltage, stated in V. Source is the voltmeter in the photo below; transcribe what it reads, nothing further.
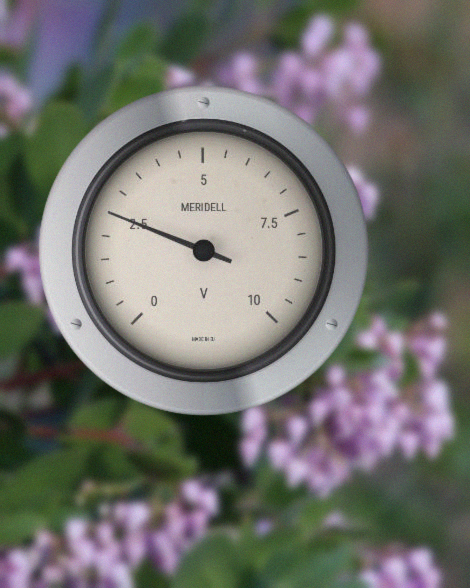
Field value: 2.5 V
